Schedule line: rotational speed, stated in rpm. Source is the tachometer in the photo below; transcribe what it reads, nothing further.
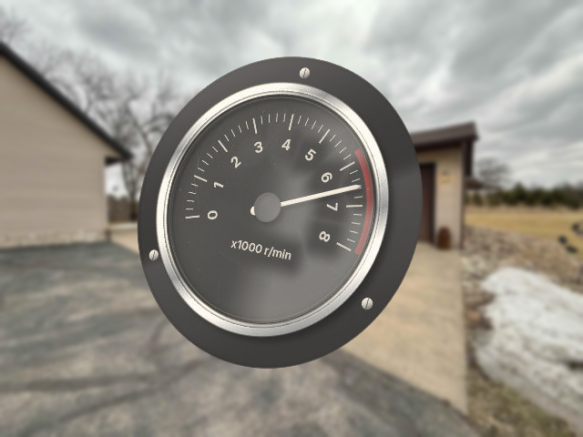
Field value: 6600 rpm
